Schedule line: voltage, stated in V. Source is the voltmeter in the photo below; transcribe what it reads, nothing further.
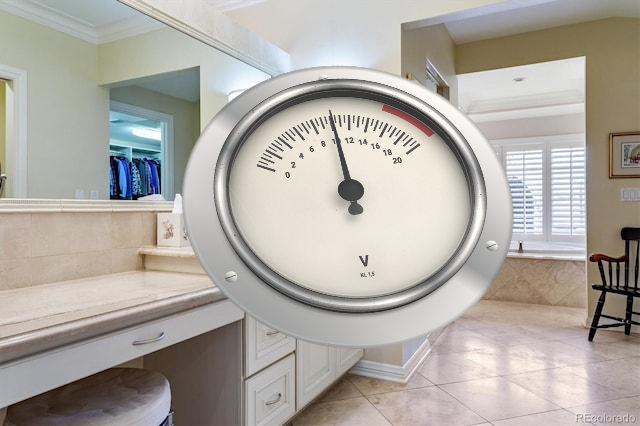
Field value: 10 V
